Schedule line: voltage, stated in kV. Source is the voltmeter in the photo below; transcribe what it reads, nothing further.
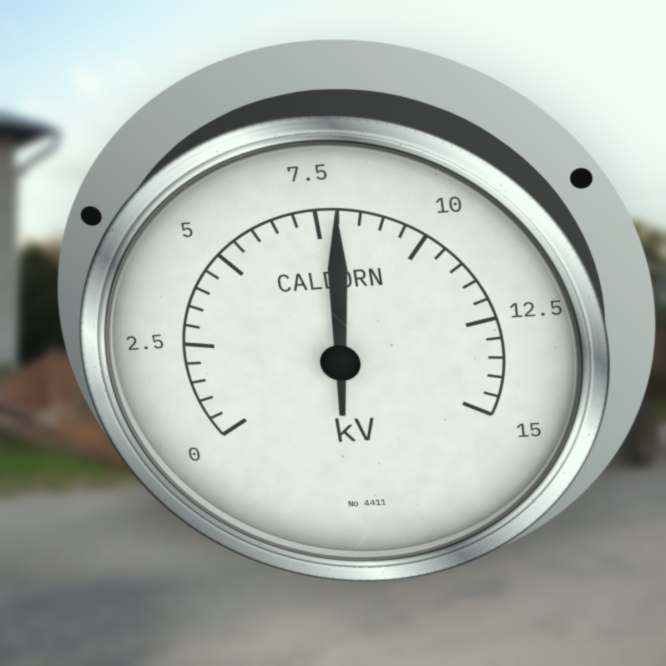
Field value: 8 kV
